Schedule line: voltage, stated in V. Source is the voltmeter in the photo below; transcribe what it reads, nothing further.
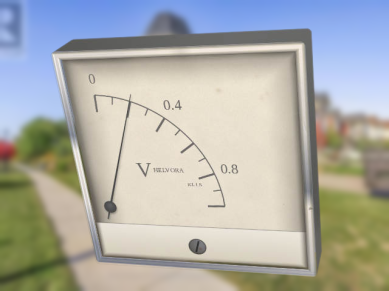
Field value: 0.2 V
